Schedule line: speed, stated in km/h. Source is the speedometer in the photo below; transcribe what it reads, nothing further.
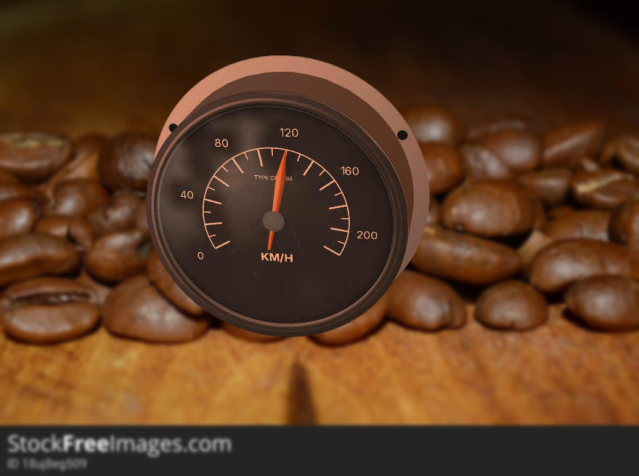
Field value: 120 km/h
